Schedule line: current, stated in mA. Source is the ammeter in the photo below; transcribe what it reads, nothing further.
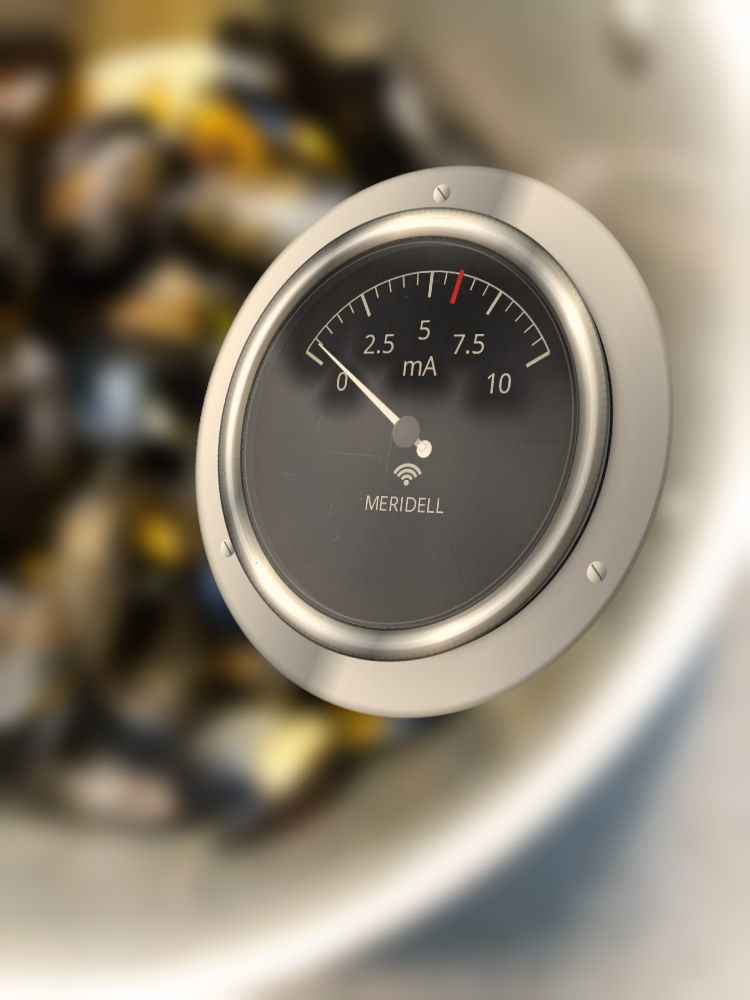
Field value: 0.5 mA
